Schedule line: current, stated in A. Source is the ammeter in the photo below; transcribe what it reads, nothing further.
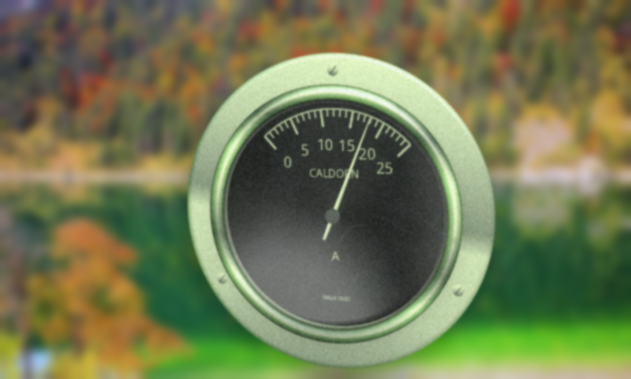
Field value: 18 A
